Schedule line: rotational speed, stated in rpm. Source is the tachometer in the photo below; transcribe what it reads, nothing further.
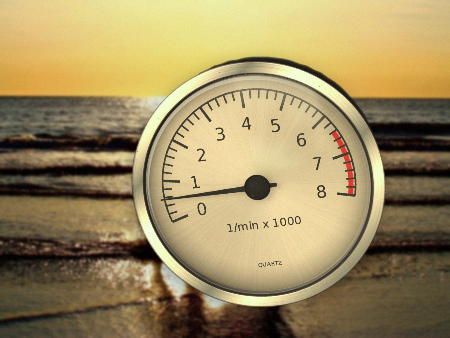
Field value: 600 rpm
